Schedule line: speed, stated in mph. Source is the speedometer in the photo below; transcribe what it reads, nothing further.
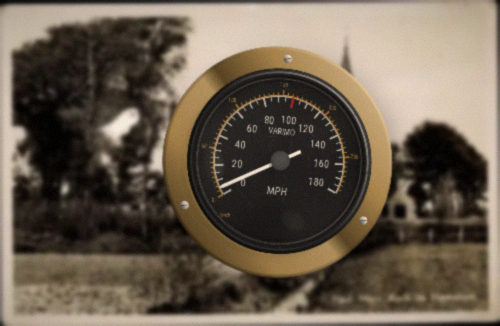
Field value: 5 mph
